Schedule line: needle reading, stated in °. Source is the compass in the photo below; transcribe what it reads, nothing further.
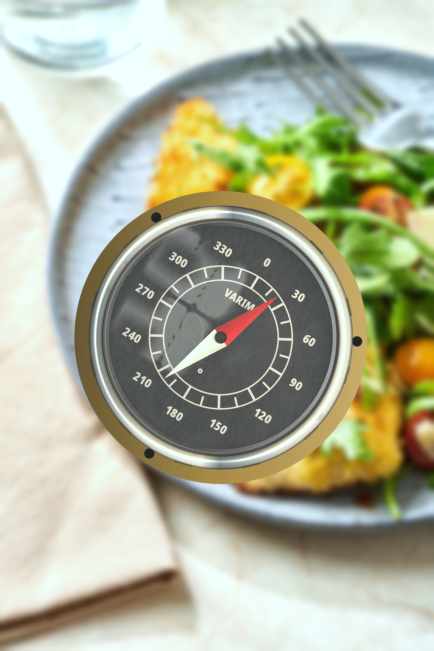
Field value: 22.5 °
